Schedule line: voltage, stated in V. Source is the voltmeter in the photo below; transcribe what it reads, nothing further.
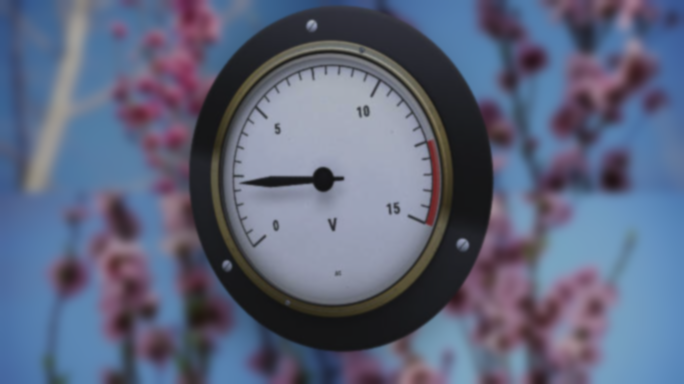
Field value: 2.25 V
